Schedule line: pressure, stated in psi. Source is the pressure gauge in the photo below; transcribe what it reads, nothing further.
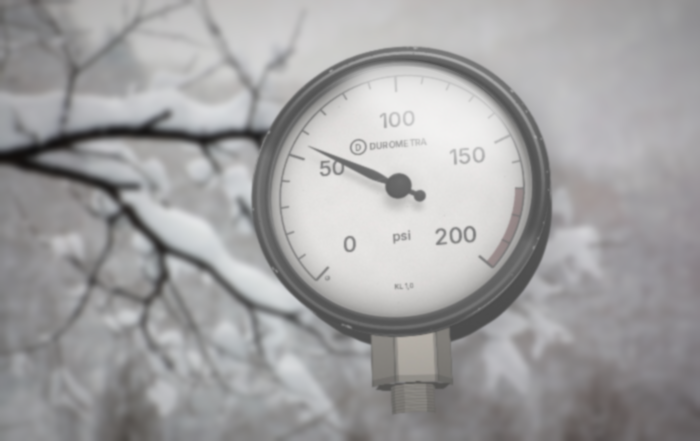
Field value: 55 psi
